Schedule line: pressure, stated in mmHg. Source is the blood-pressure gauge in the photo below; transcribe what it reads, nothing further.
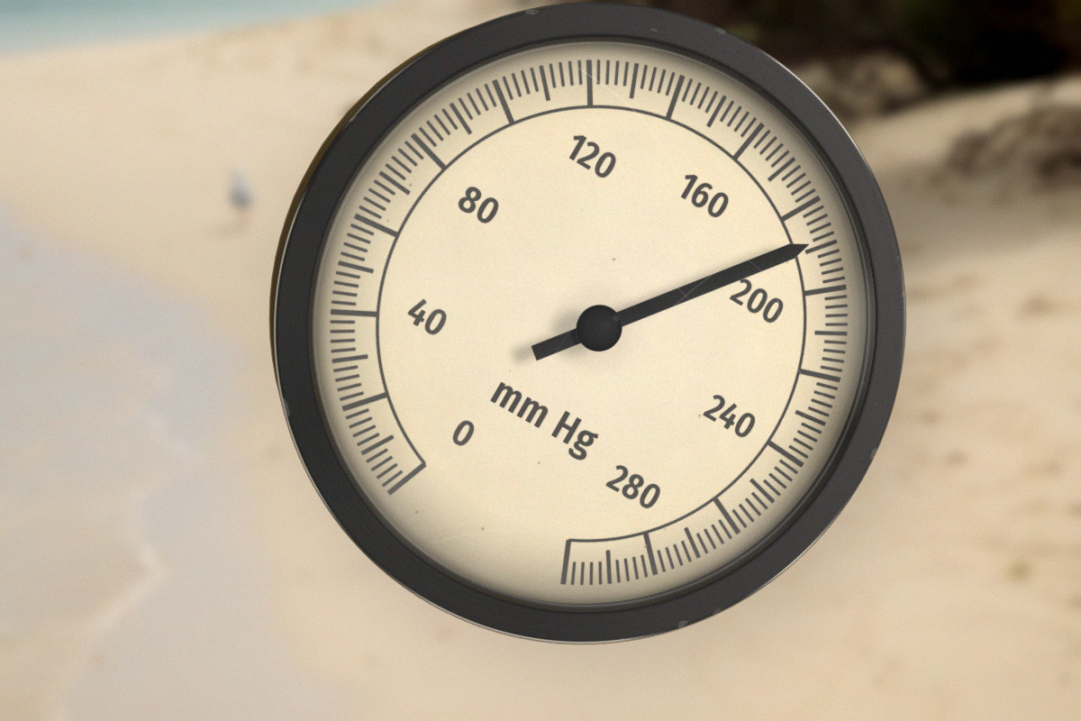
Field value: 188 mmHg
